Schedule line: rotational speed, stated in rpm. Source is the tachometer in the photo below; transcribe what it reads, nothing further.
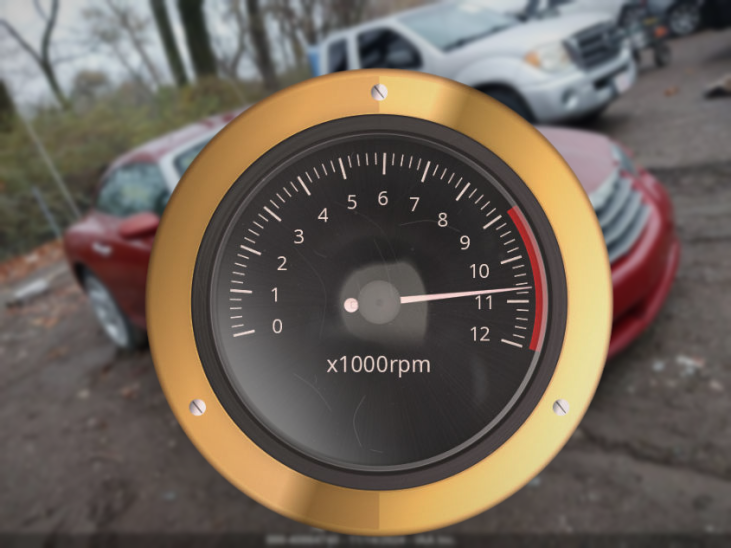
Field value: 10700 rpm
